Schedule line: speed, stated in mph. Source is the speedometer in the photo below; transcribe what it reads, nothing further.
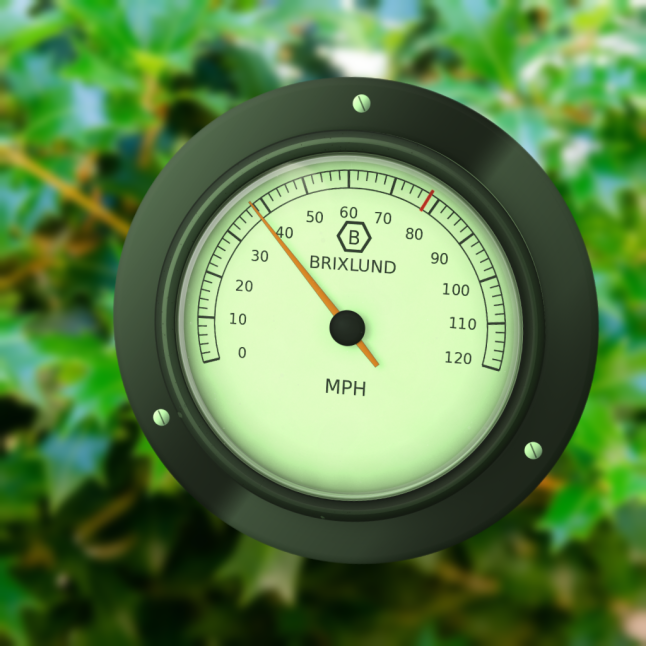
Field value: 38 mph
